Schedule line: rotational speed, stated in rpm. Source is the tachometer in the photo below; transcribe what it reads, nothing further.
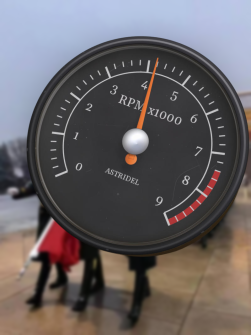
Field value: 4200 rpm
